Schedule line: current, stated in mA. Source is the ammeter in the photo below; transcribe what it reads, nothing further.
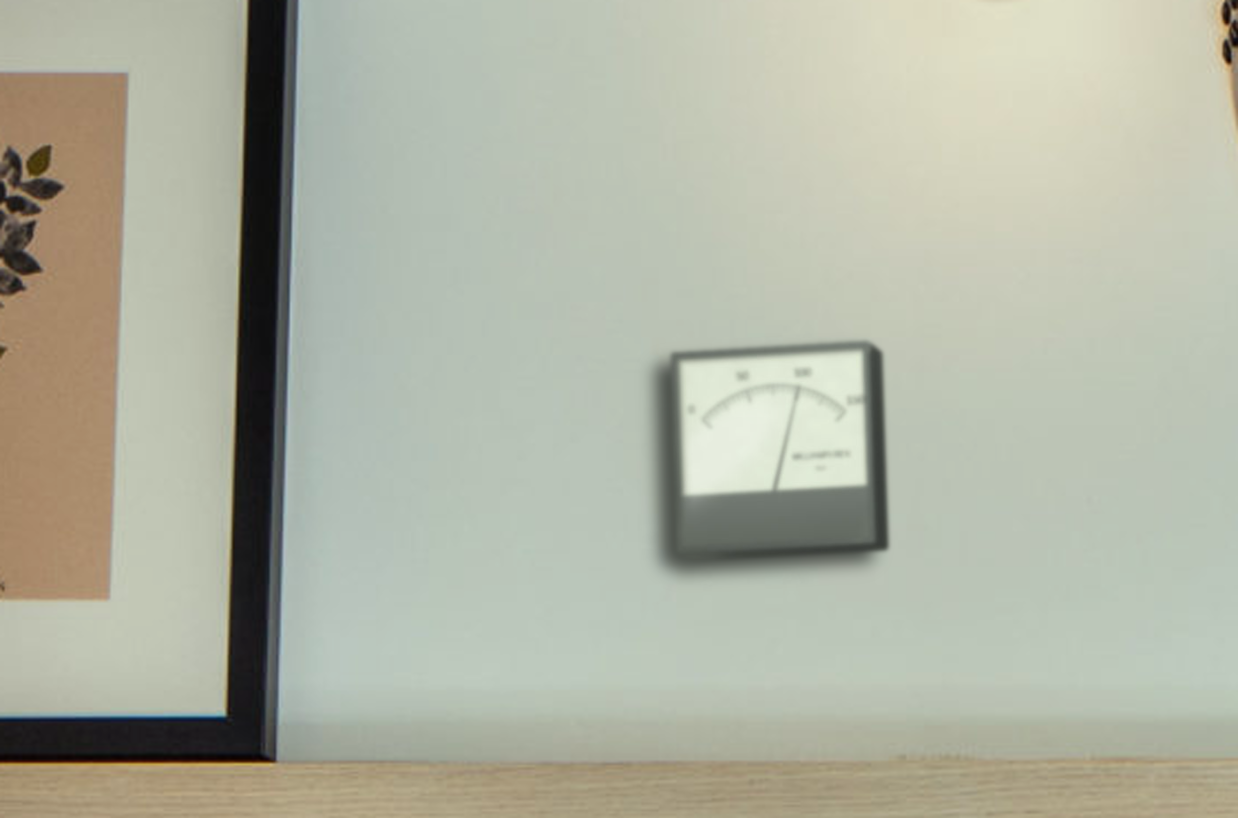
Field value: 100 mA
